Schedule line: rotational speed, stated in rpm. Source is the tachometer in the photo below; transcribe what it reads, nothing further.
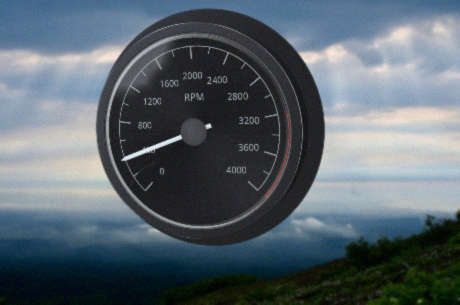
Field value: 400 rpm
